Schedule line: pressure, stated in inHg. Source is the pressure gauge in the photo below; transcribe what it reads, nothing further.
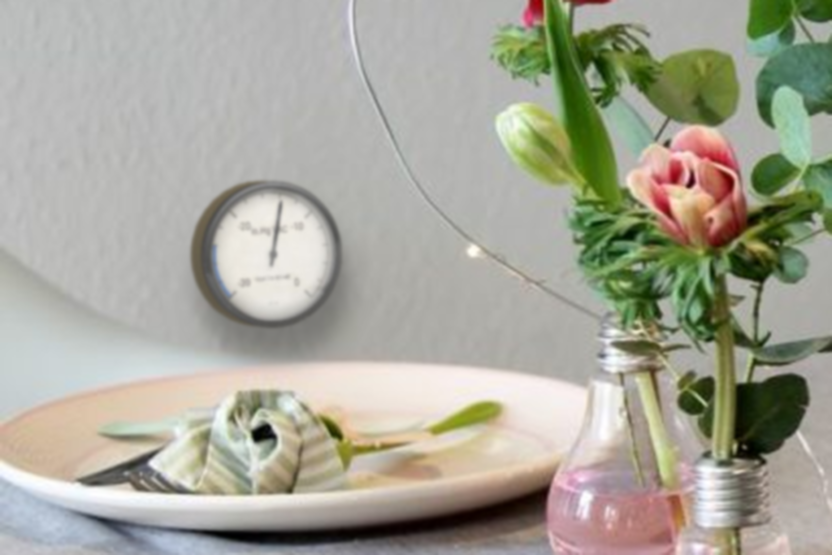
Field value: -14 inHg
